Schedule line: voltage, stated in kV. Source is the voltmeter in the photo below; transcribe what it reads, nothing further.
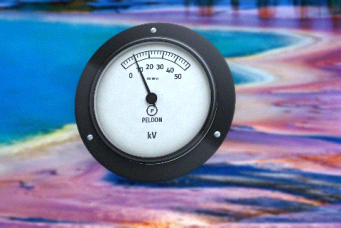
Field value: 10 kV
